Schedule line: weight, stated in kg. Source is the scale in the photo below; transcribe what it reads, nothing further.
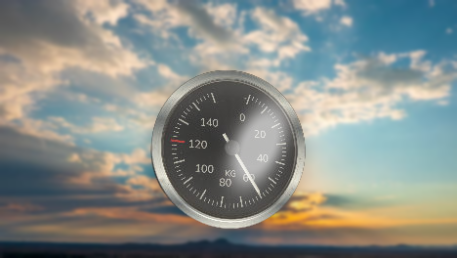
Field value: 60 kg
